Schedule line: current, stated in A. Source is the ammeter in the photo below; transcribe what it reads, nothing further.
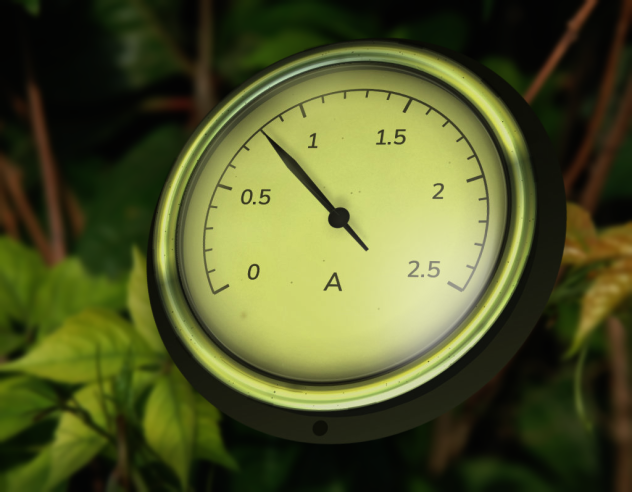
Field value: 0.8 A
